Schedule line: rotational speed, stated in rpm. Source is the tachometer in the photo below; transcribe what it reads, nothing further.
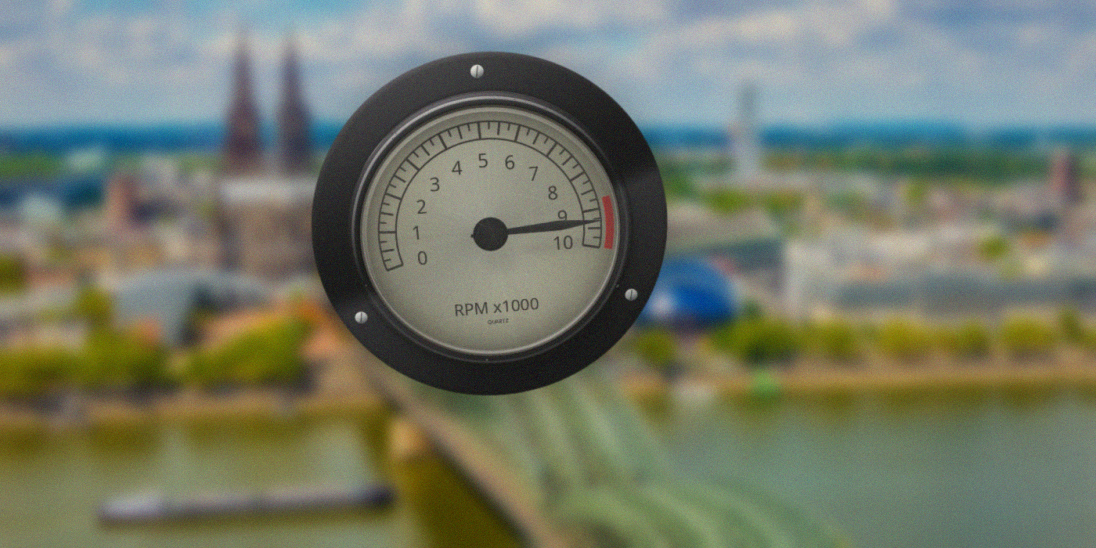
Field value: 9250 rpm
